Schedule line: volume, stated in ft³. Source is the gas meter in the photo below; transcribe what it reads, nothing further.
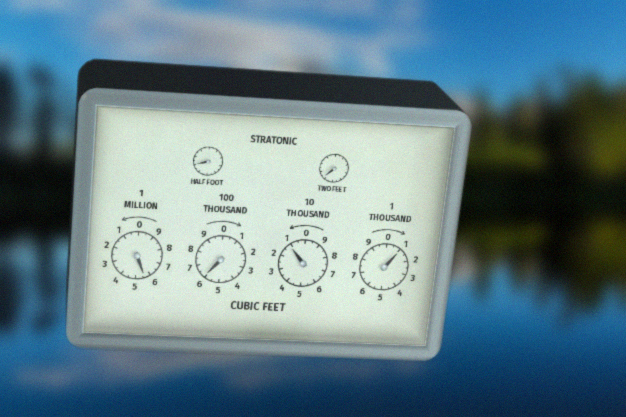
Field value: 561100 ft³
